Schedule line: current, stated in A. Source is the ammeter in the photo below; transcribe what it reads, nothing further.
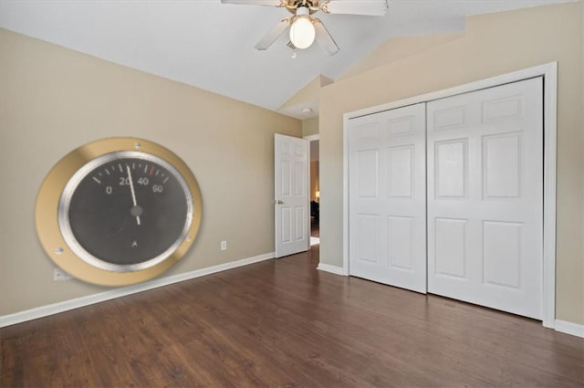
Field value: 25 A
